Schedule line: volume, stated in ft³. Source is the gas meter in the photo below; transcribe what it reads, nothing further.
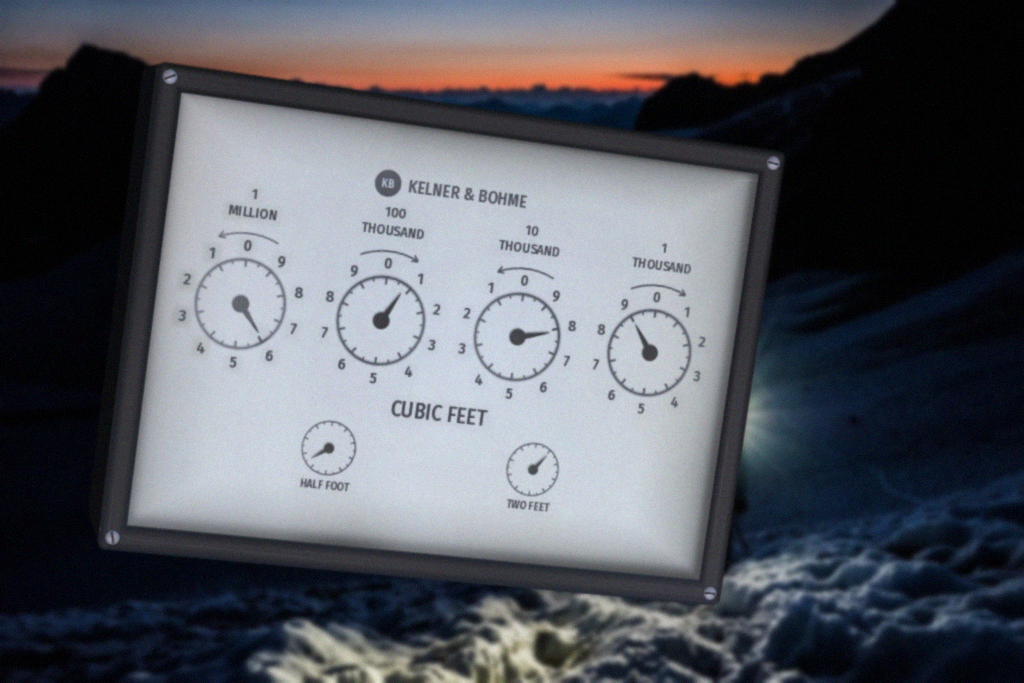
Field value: 607900 ft³
